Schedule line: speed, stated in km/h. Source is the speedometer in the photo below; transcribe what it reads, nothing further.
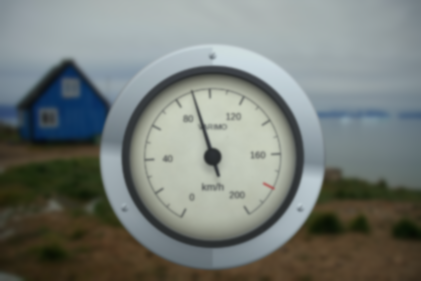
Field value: 90 km/h
